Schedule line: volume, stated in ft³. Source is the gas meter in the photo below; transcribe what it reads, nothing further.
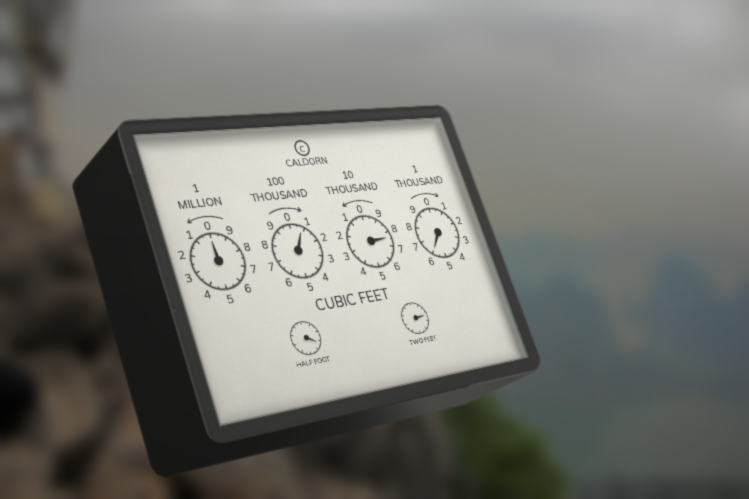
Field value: 7600 ft³
